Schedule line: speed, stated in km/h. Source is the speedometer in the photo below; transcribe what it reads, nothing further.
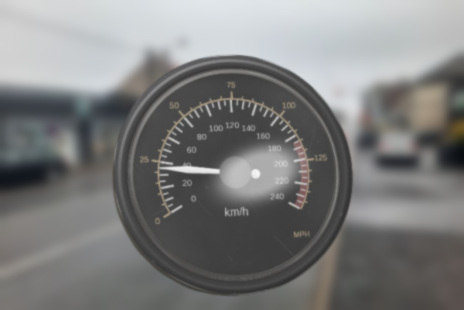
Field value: 35 km/h
